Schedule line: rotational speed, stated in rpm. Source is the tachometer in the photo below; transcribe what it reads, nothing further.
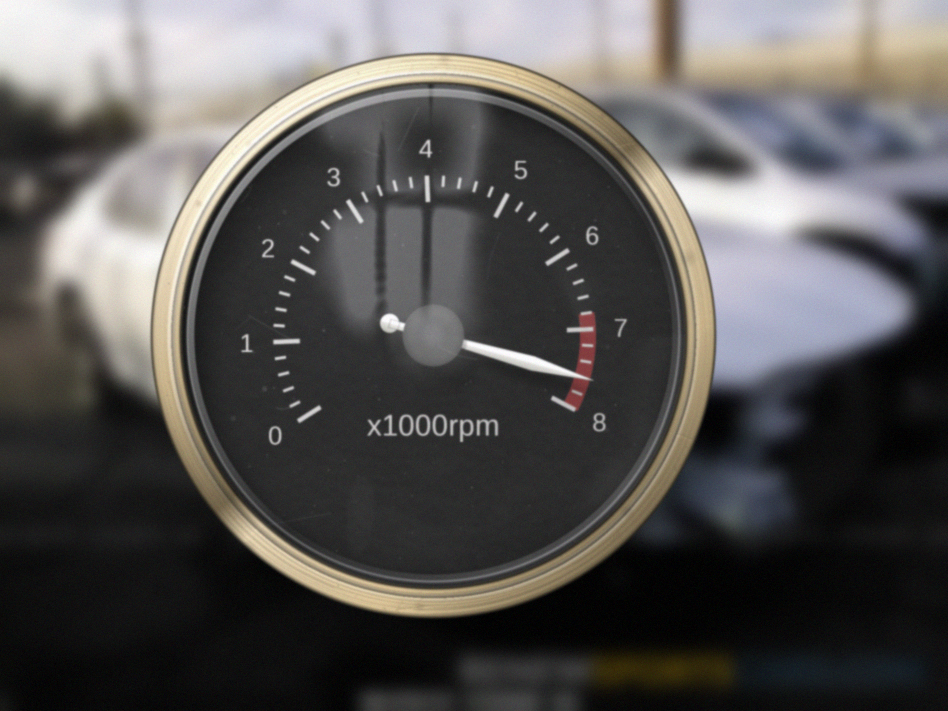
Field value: 7600 rpm
